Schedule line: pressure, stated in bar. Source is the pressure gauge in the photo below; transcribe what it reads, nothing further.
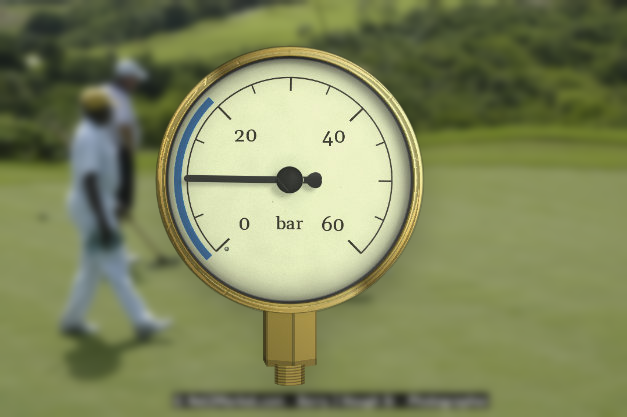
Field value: 10 bar
